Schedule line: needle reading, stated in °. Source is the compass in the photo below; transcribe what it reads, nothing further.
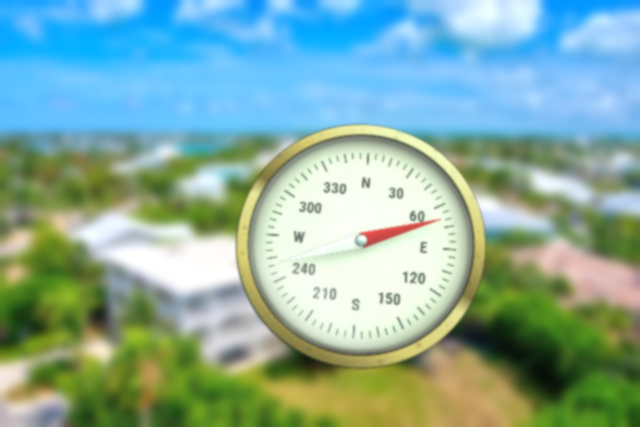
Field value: 70 °
